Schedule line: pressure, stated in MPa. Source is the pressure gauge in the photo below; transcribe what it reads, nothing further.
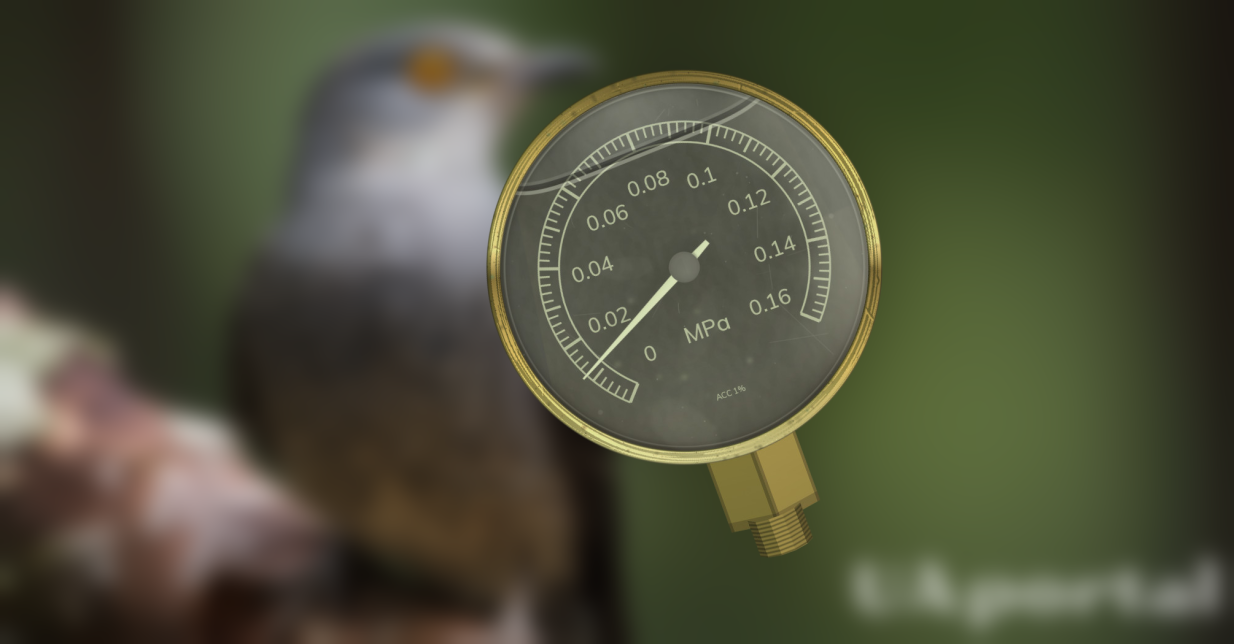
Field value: 0.012 MPa
